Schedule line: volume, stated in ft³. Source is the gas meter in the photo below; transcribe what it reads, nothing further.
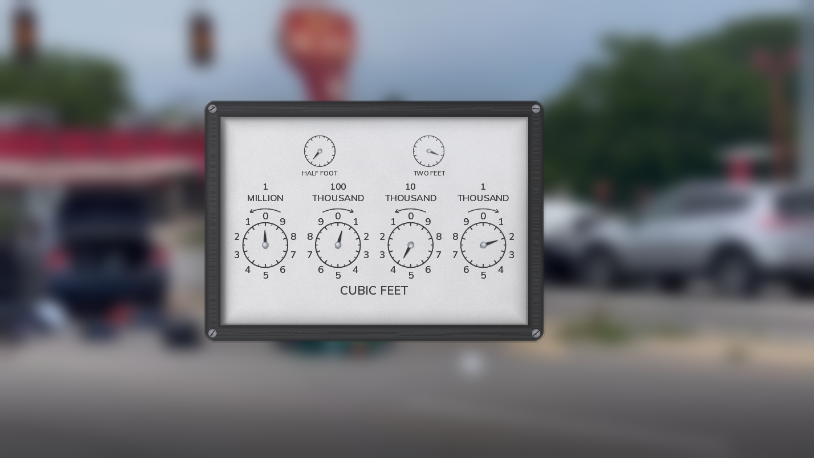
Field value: 4200 ft³
